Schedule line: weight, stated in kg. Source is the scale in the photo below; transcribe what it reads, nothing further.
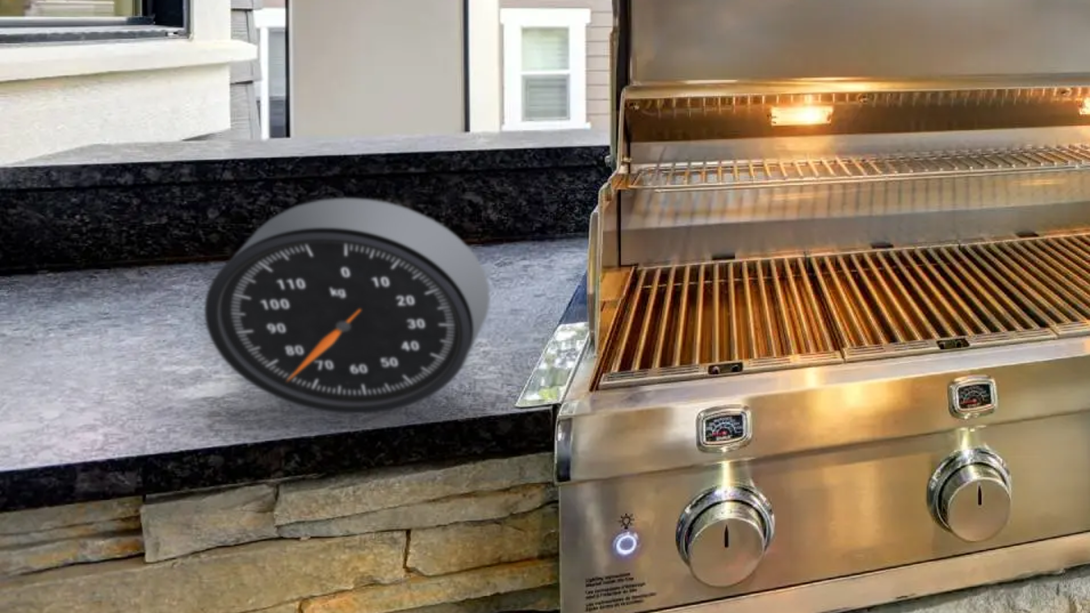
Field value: 75 kg
